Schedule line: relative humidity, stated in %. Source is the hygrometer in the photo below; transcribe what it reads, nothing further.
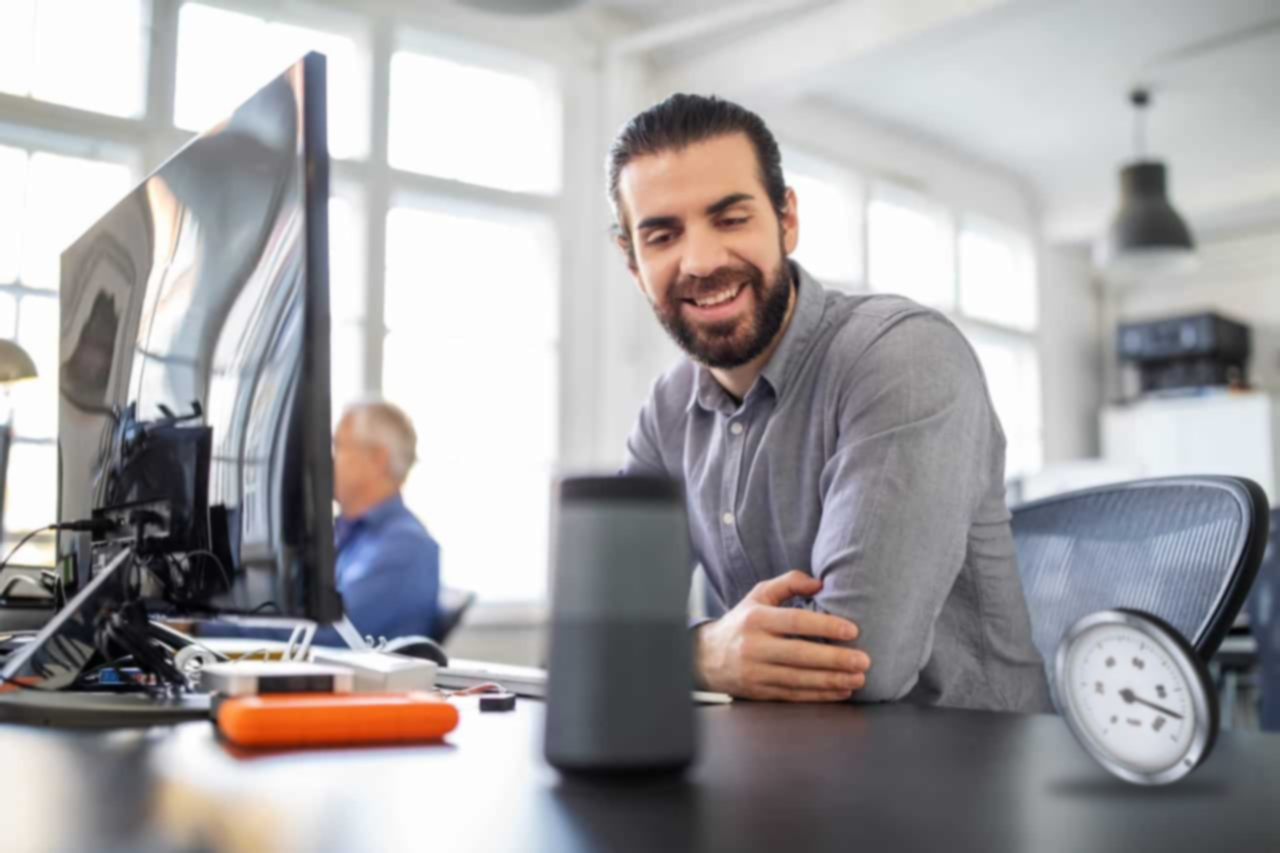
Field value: 90 %
